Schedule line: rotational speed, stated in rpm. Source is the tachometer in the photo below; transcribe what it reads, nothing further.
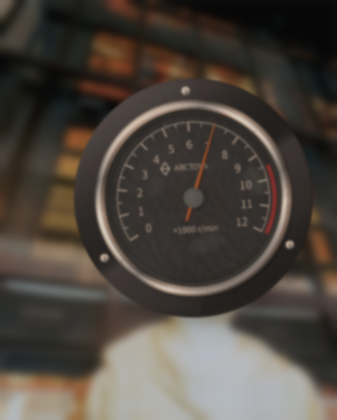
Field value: 7000 rpm
